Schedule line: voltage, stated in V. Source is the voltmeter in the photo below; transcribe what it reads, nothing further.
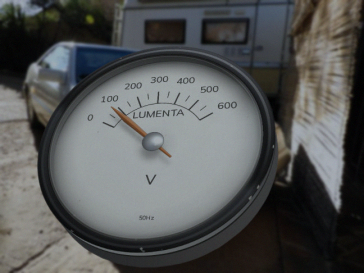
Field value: 75 V
